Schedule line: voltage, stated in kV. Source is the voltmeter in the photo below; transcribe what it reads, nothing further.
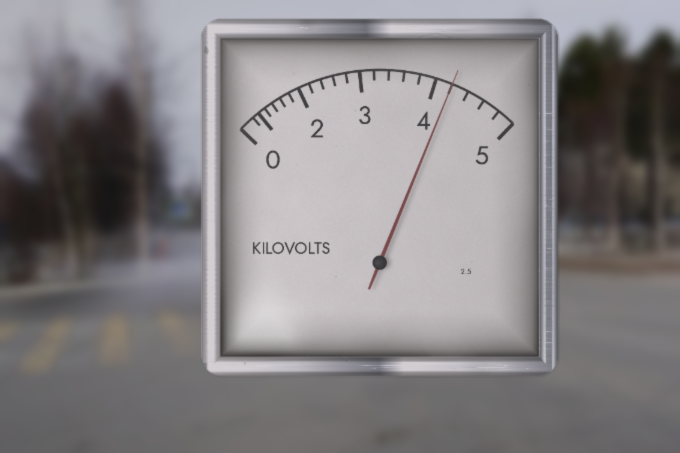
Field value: 4.2 kV
